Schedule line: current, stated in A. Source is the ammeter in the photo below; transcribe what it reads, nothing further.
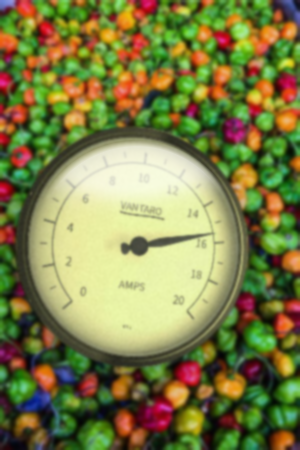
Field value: 15.5 A
